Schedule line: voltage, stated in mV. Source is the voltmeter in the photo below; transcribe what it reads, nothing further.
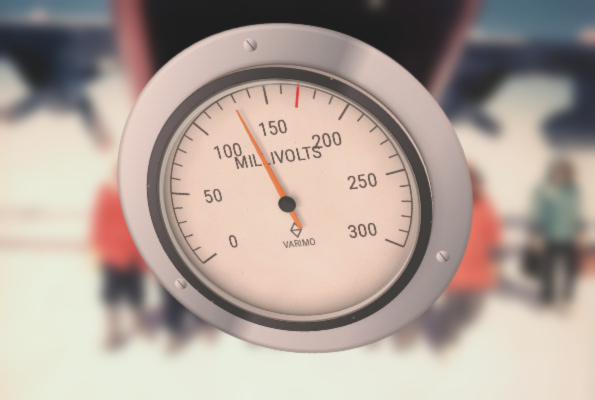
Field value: 130 mV
